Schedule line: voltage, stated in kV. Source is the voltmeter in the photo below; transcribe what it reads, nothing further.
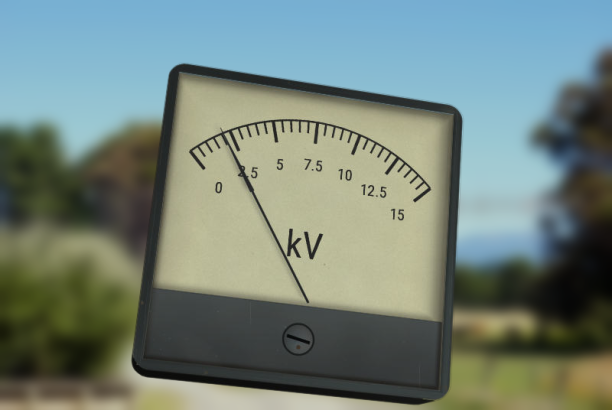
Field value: 2 kV
